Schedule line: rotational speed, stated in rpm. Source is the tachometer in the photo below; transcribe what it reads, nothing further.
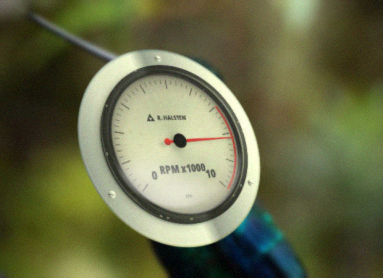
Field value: 8200 rpm
